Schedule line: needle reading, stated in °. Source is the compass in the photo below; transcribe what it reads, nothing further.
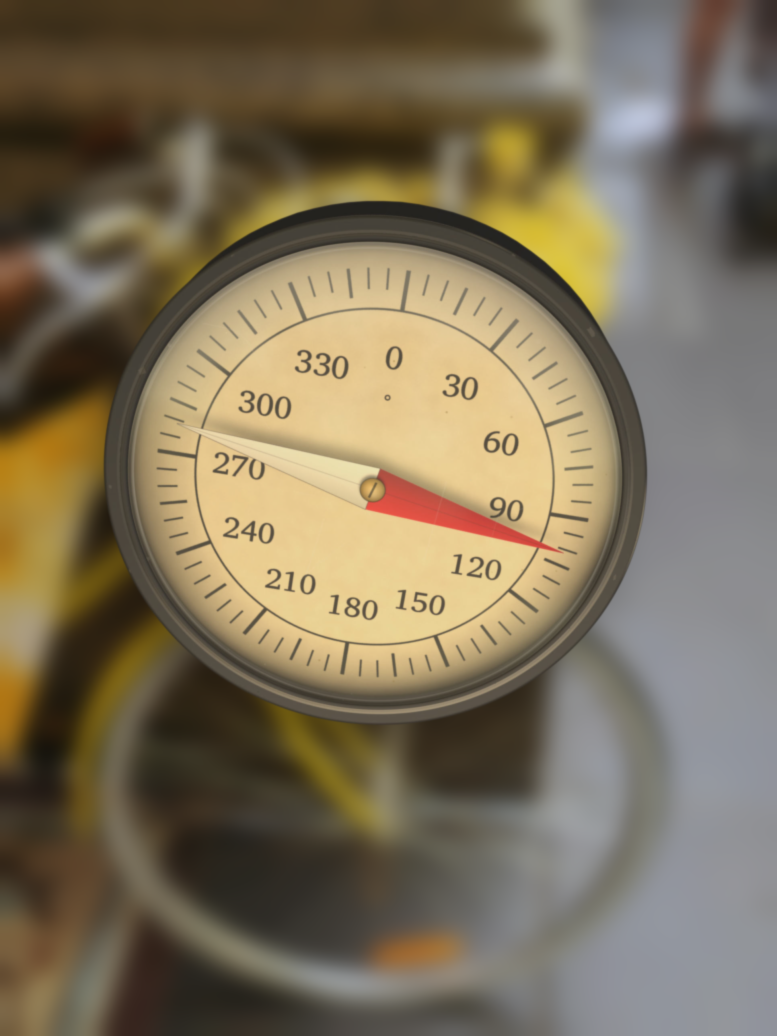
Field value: 100 °
